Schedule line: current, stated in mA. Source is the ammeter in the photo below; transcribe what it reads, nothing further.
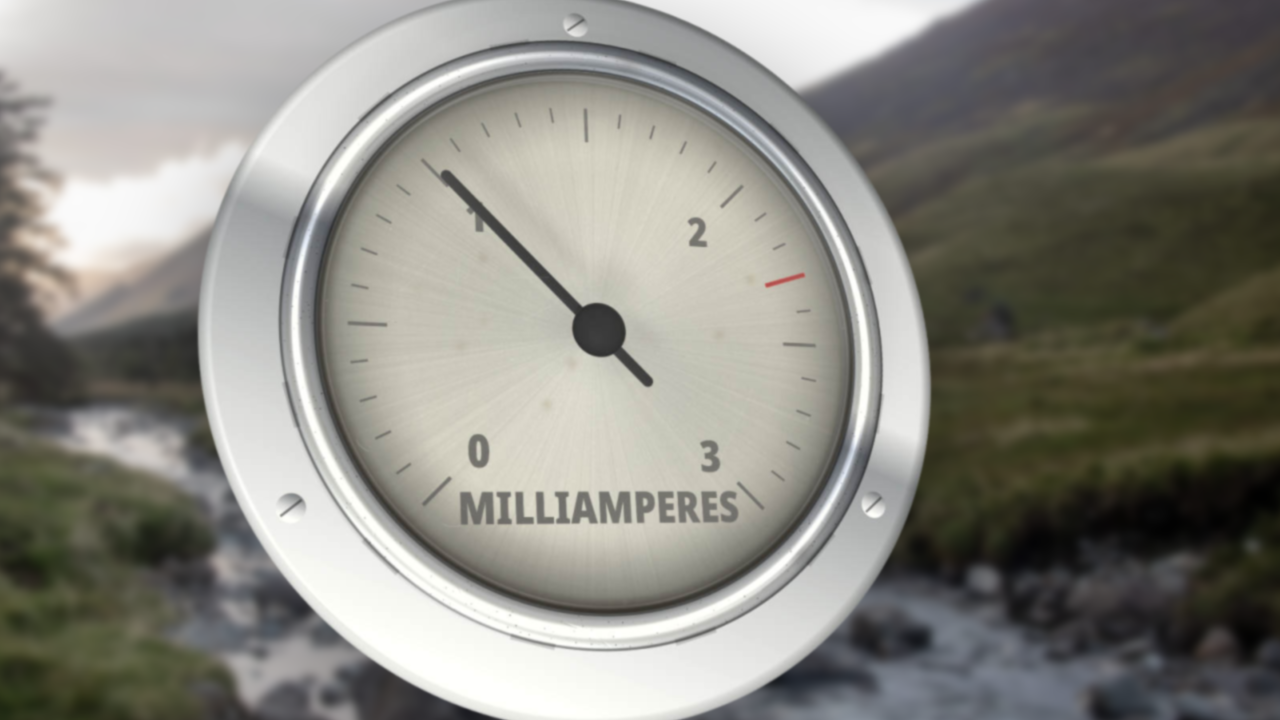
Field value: 1 mA
